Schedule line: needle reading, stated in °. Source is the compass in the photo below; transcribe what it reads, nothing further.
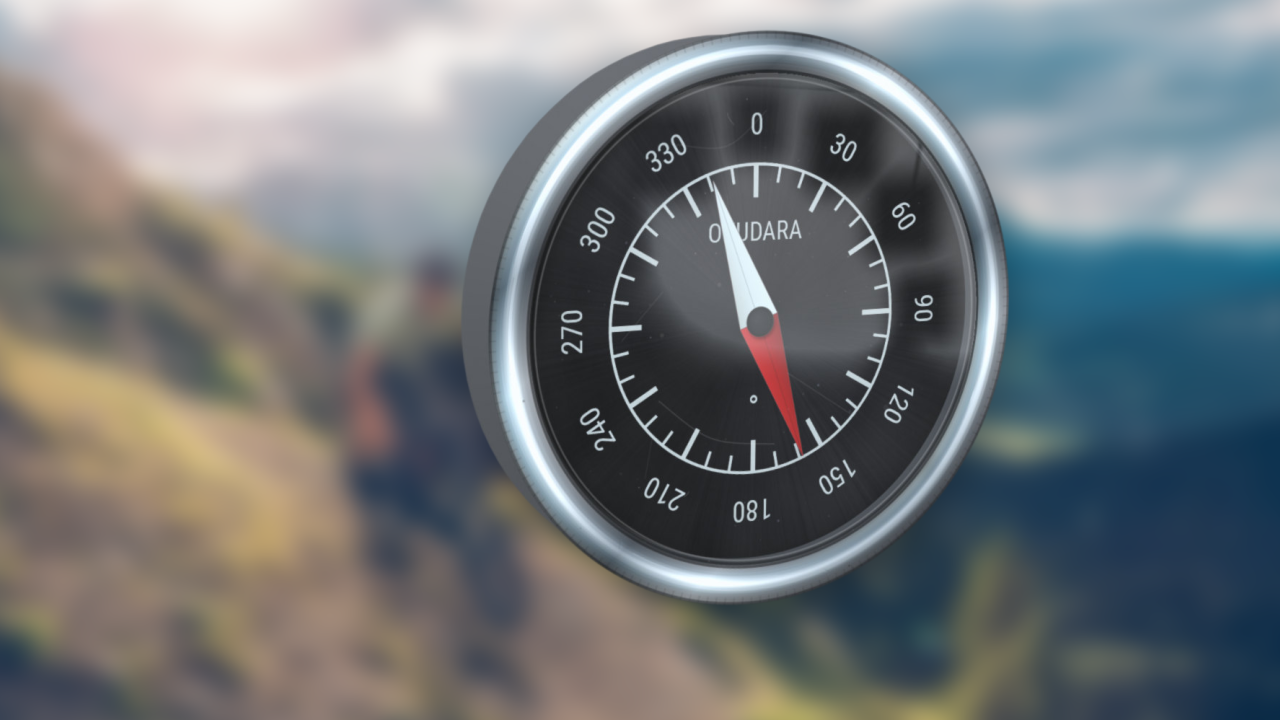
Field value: 160 °
